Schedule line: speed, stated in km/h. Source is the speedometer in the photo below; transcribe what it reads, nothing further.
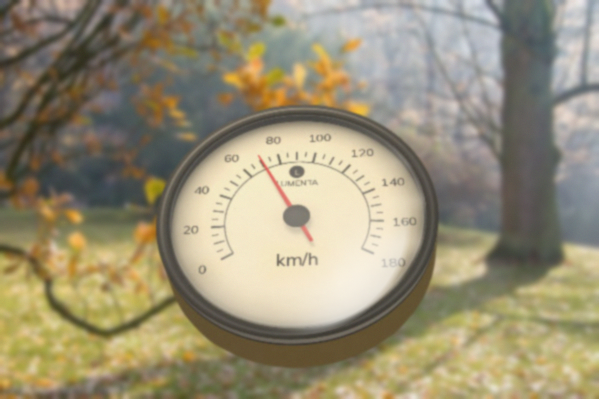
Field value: 70 km/h
